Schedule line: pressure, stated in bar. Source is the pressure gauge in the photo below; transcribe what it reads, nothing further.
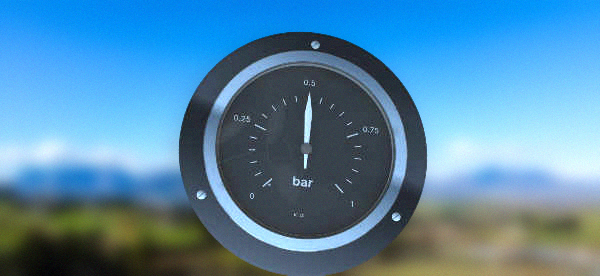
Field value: 0.5 bar
